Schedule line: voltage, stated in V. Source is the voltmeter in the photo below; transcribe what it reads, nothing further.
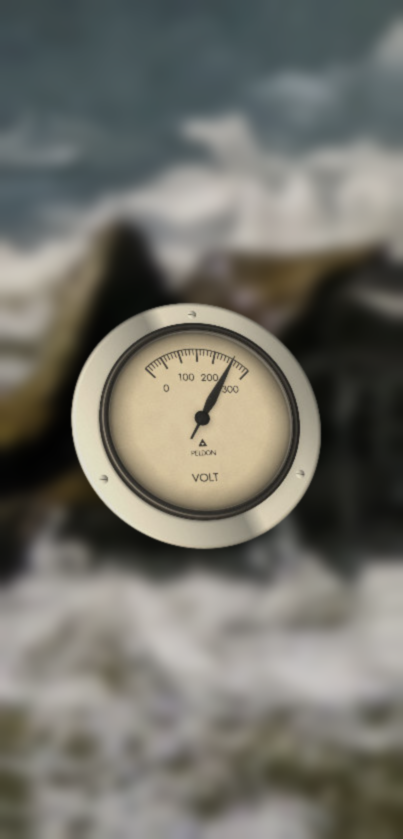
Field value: 250 V
